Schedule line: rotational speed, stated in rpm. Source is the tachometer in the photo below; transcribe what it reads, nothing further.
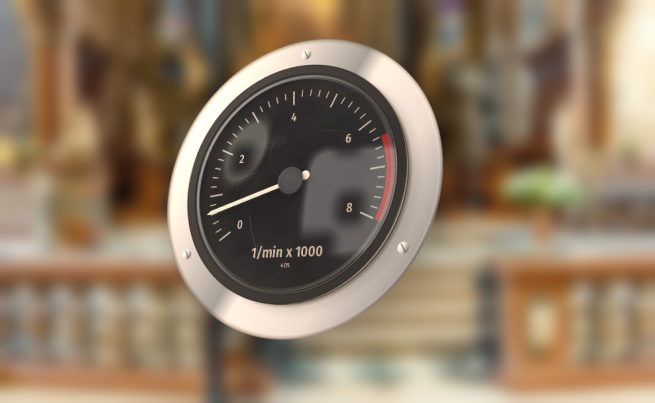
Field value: 600 rpm
